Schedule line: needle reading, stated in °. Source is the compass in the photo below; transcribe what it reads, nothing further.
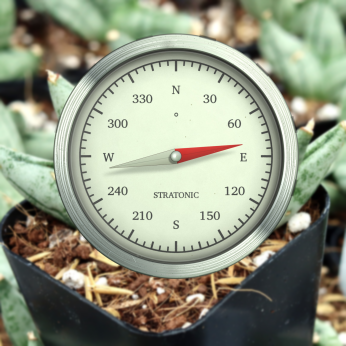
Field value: 80 °
